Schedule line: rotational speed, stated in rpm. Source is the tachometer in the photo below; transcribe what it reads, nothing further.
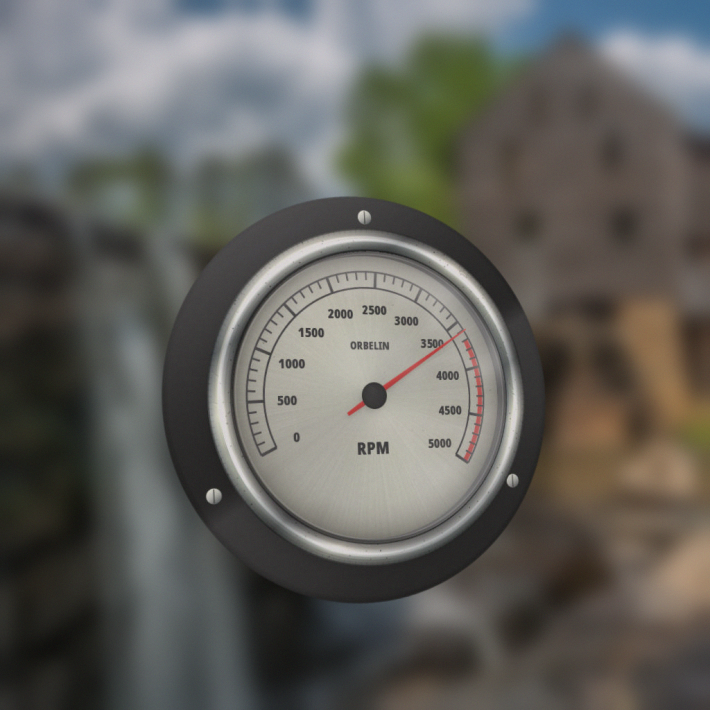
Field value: 3600 rpm
